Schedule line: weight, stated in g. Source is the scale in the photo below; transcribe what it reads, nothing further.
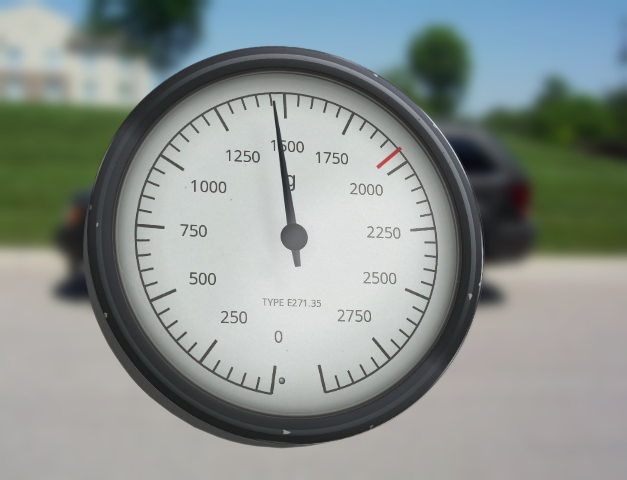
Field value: 1450 g
